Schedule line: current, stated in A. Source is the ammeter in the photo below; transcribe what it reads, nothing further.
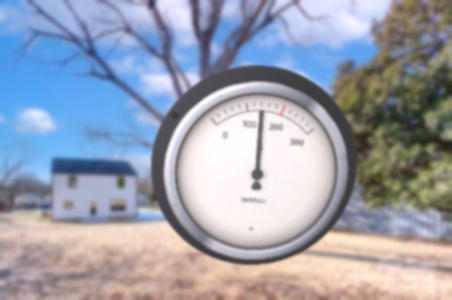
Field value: 140 A
